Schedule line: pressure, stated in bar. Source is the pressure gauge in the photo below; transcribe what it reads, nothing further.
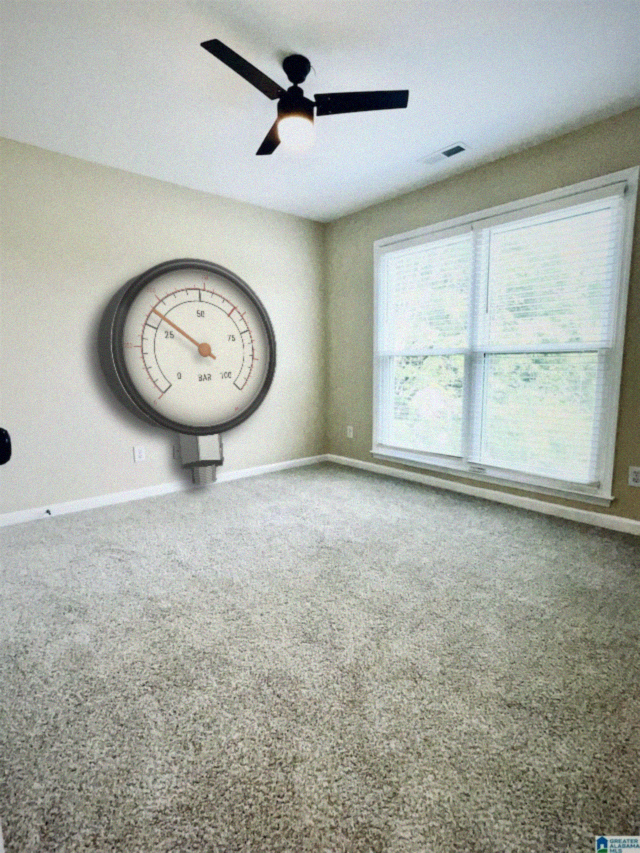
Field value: 30 bar
